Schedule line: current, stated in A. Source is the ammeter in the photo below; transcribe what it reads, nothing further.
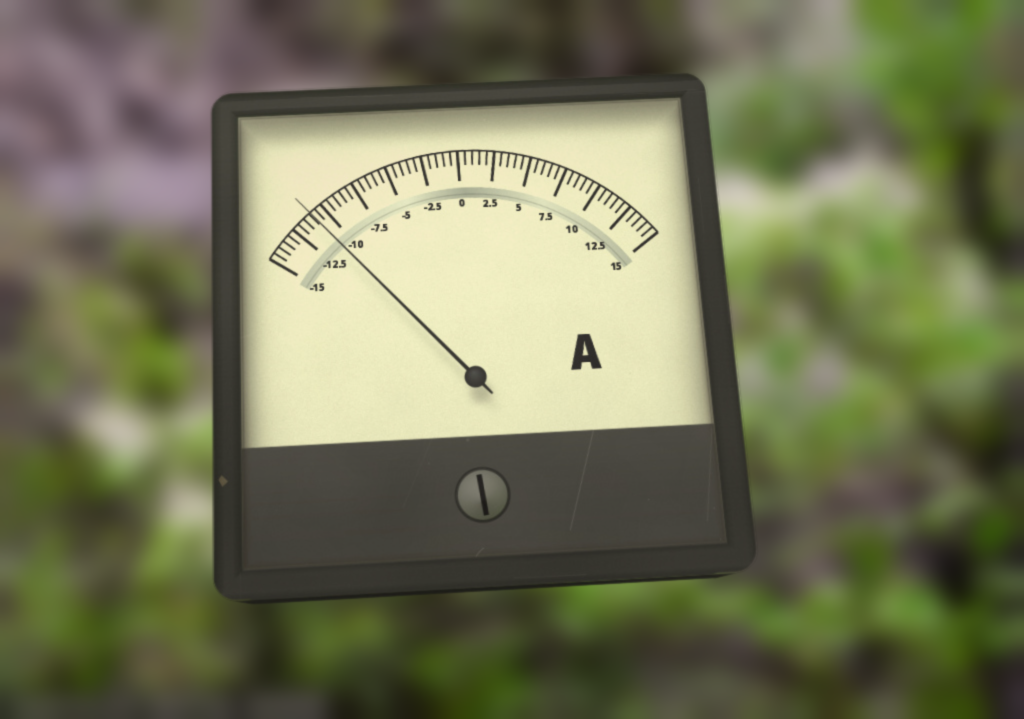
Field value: -11 A
